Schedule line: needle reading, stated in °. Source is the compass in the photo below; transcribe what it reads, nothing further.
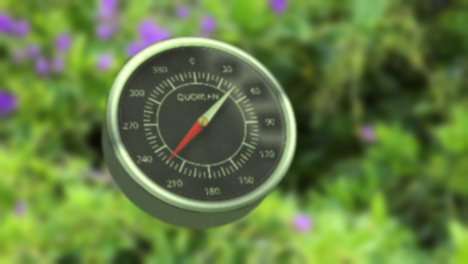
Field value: 225 °
